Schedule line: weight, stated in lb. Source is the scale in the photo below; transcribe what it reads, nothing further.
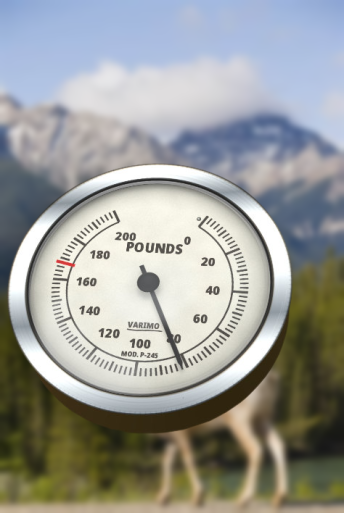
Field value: 82 lb
